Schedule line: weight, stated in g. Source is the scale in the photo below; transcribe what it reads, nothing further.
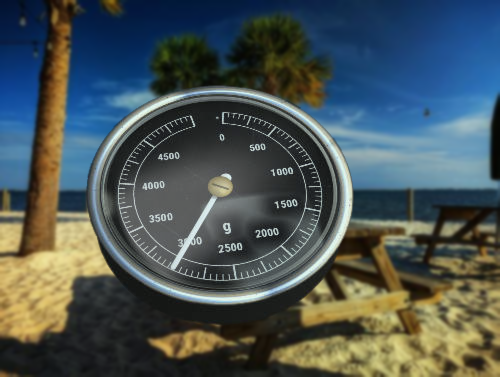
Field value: 3000 g
